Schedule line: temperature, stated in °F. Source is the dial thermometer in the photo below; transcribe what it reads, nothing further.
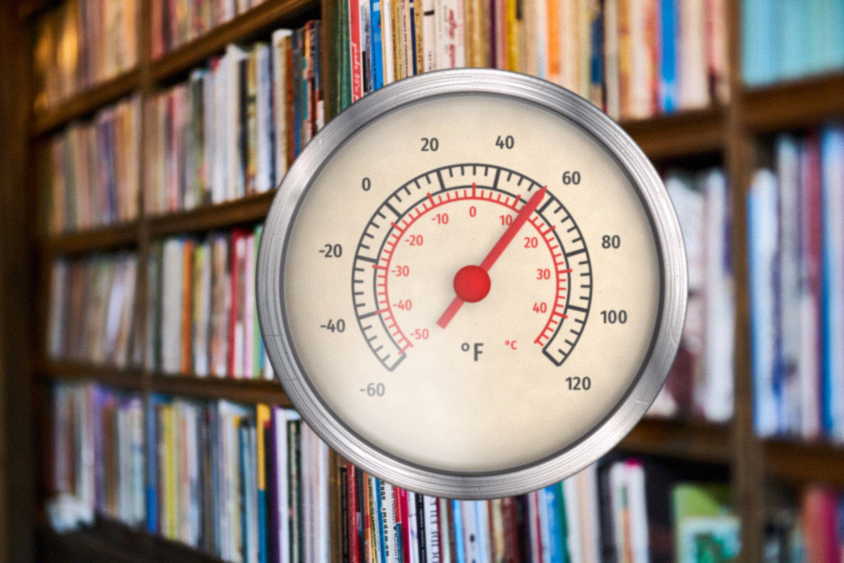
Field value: 56 °F
